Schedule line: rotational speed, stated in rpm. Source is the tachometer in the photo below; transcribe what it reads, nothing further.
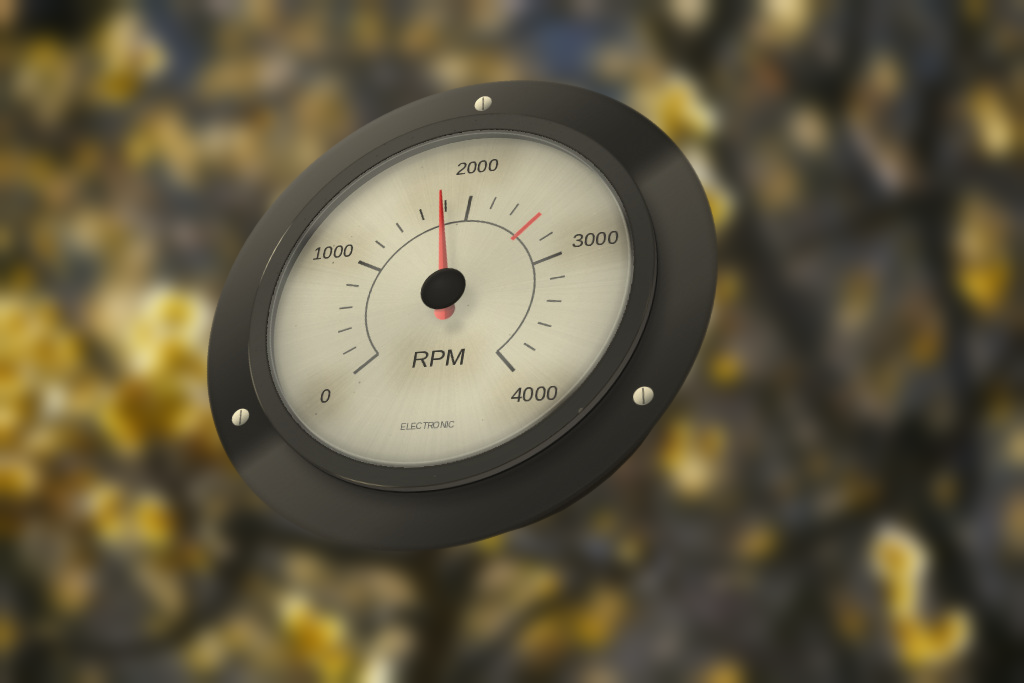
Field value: 1800 rpm
